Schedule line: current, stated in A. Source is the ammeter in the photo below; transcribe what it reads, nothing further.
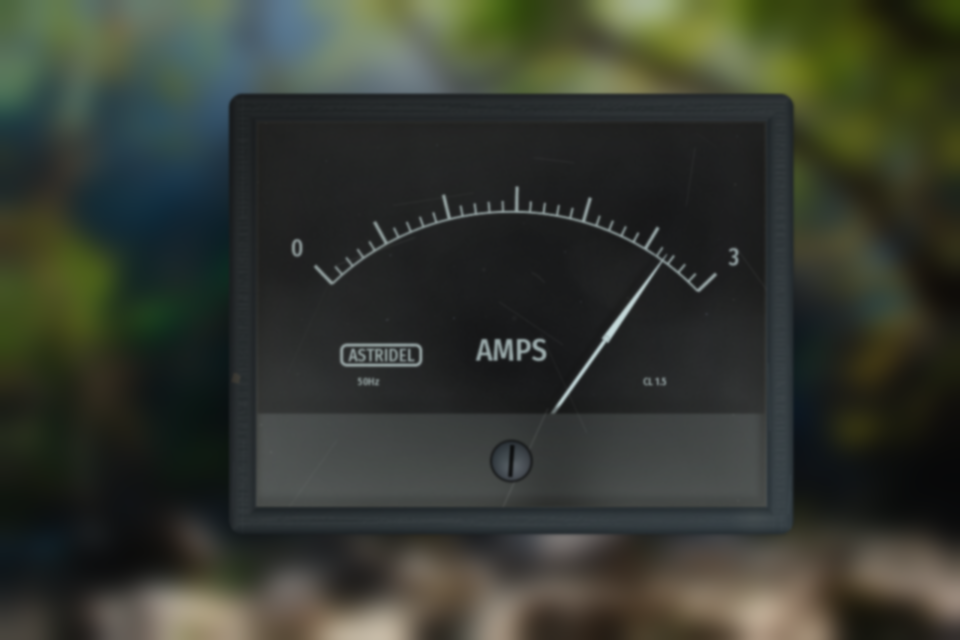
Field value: 2.65 A
